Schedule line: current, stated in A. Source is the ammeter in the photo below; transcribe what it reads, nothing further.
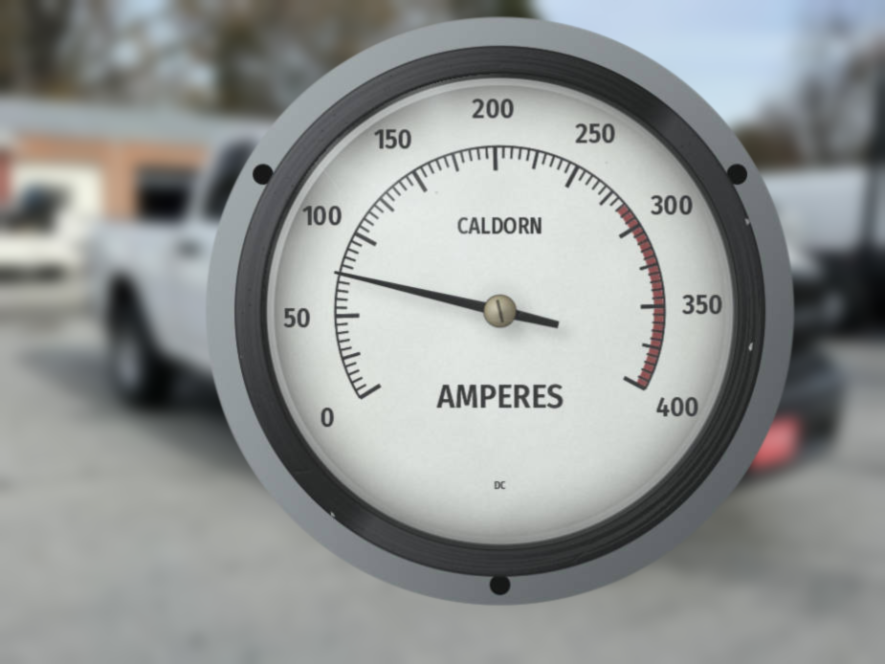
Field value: 75 A
